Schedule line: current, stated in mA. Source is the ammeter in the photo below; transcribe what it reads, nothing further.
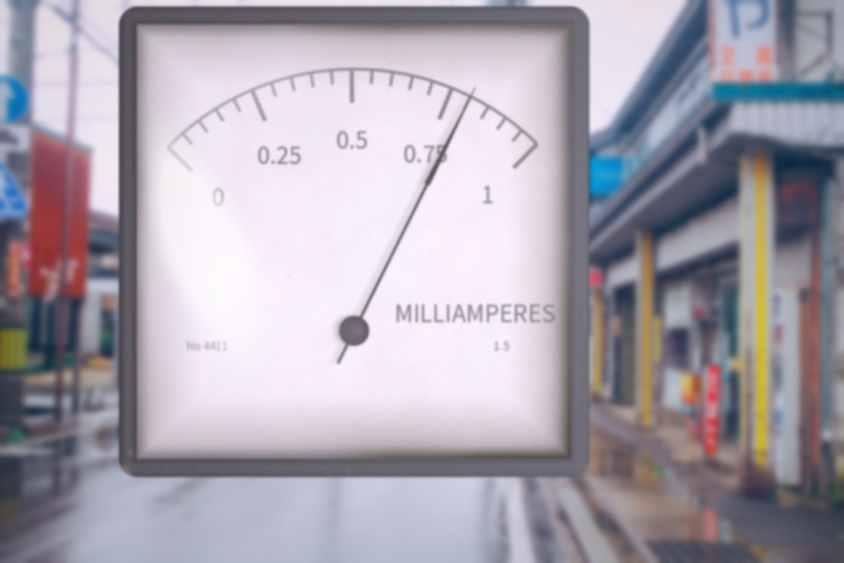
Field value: 0.8 mA
